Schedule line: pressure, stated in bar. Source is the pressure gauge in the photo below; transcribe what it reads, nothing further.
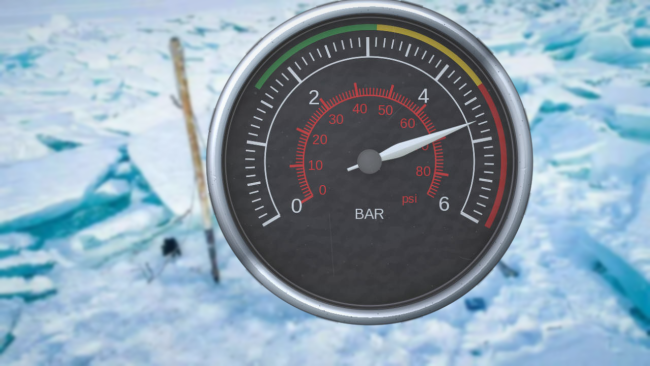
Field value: 4.75 bar
